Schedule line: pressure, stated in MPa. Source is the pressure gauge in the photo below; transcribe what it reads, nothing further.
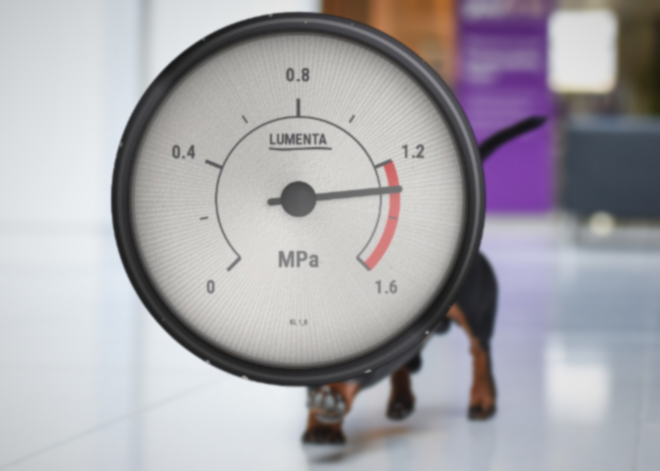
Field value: 1.3 MPa
